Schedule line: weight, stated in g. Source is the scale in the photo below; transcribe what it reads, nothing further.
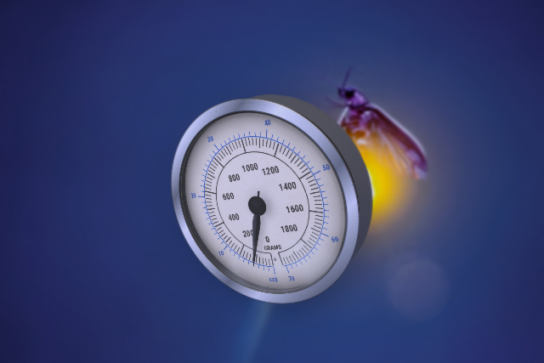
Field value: 100 g
